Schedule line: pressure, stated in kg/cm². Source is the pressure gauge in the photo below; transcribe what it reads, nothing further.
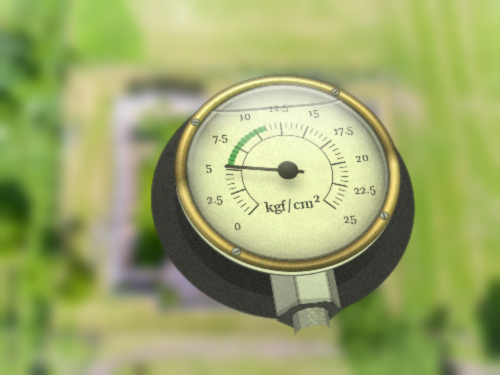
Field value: 5 kg/cm²
